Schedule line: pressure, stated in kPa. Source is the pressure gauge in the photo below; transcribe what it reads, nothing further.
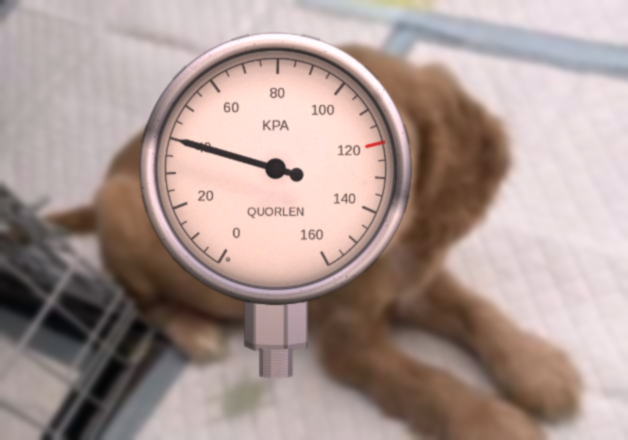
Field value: 40 kPa
